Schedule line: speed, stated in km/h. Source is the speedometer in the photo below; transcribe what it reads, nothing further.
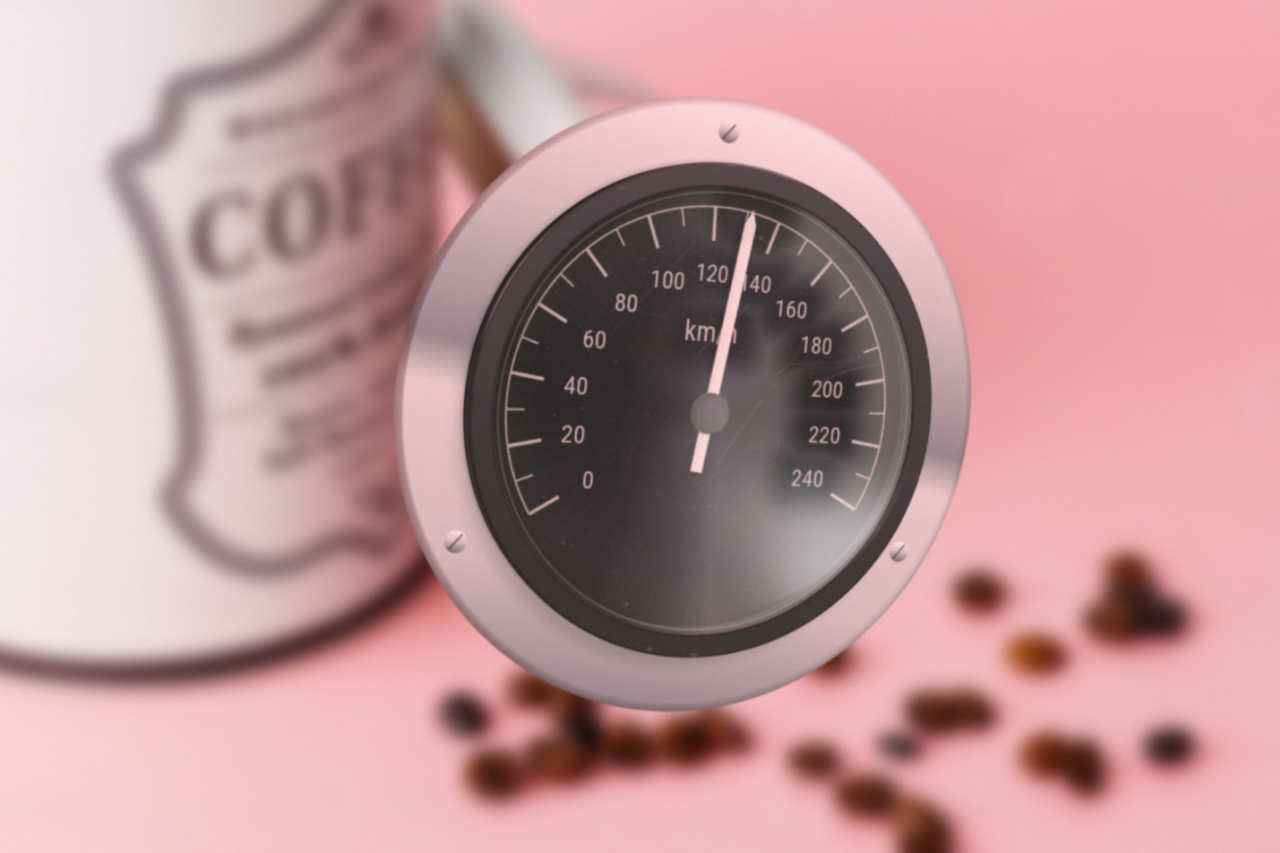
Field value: 130 km/h
